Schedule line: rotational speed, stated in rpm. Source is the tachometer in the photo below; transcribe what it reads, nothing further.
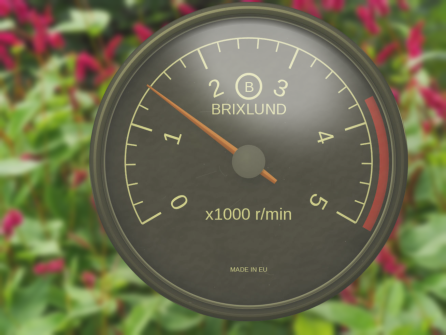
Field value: 1400 rpm
